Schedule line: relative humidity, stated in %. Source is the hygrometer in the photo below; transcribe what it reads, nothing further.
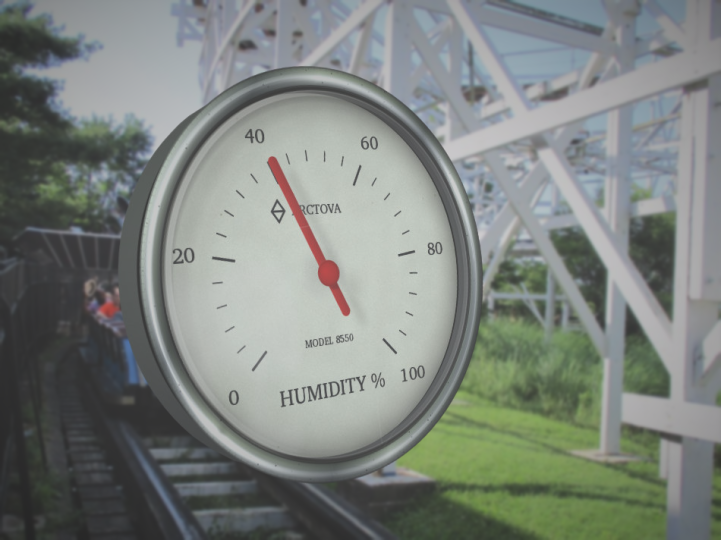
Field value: 40 %
